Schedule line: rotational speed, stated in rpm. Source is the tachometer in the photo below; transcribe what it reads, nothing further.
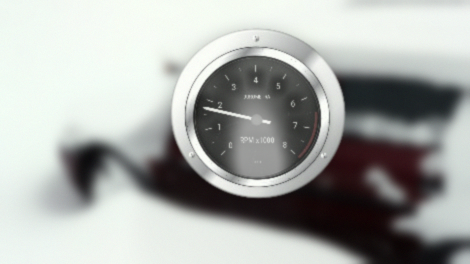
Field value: 1750 rpm
